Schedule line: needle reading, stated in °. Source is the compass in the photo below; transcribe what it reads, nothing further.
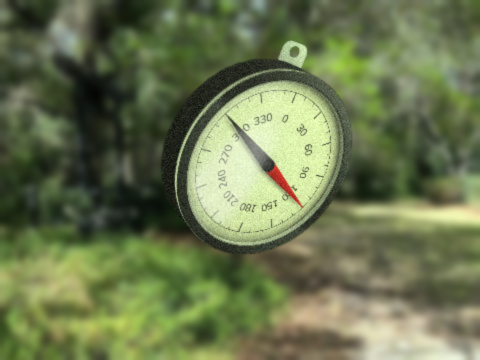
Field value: 120 °
